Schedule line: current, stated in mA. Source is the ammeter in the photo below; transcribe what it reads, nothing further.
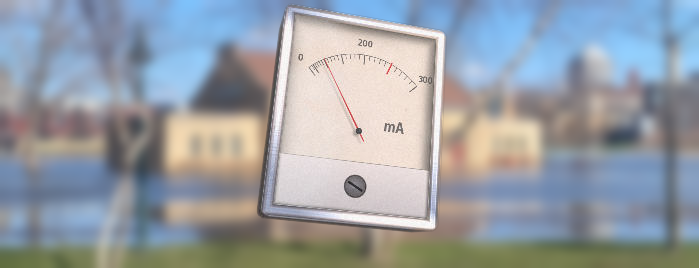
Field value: 100 mA
